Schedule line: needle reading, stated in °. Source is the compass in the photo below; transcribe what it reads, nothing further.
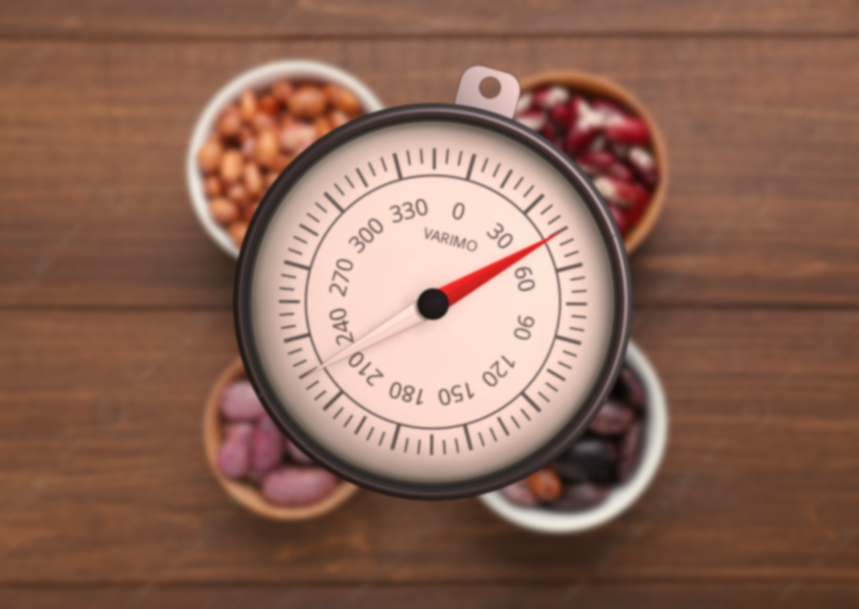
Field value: 45 °
